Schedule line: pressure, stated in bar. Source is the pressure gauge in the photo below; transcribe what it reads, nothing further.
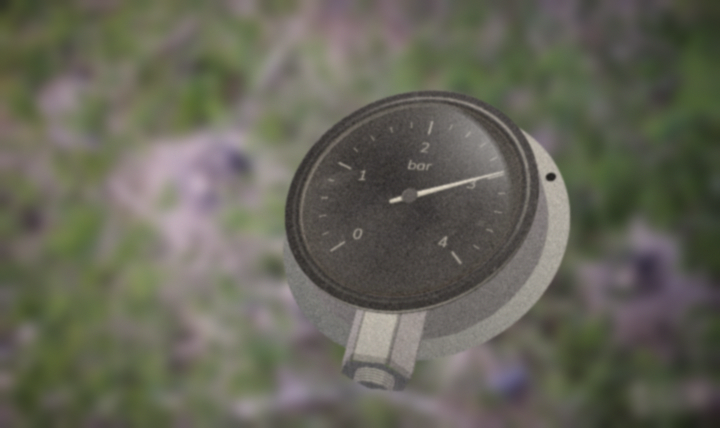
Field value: 3 bar
